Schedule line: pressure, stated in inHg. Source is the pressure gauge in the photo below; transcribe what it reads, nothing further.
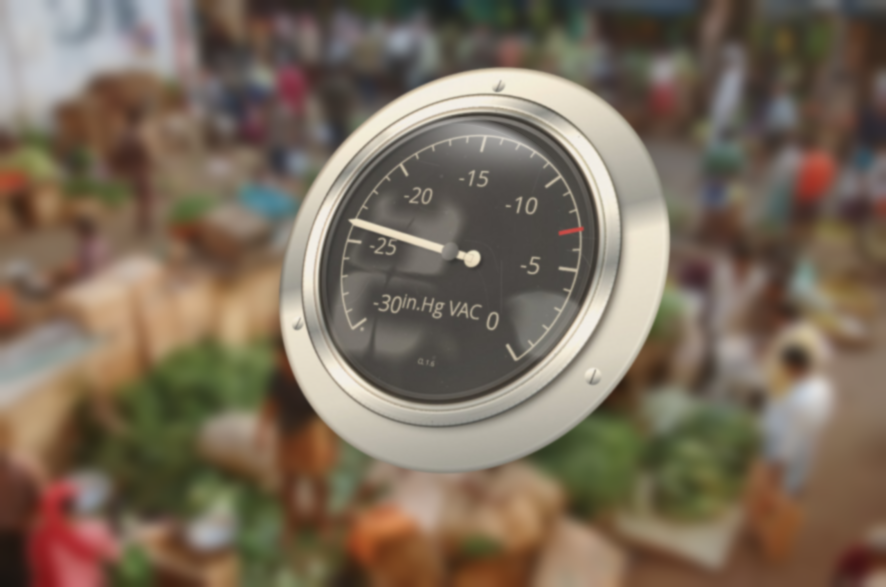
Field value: -24 inHg
